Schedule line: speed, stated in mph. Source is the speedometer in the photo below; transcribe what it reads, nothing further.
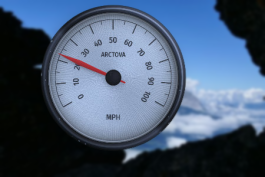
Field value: 22.5 mph
